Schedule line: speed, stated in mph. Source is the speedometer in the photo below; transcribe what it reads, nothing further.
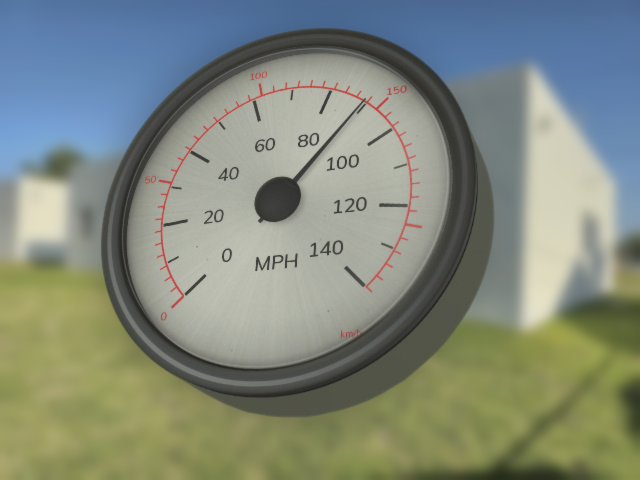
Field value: 90 mph
